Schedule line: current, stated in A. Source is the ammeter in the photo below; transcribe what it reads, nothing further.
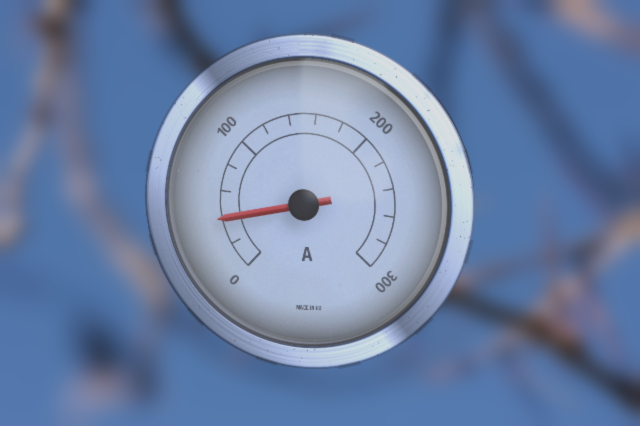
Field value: 40 A
